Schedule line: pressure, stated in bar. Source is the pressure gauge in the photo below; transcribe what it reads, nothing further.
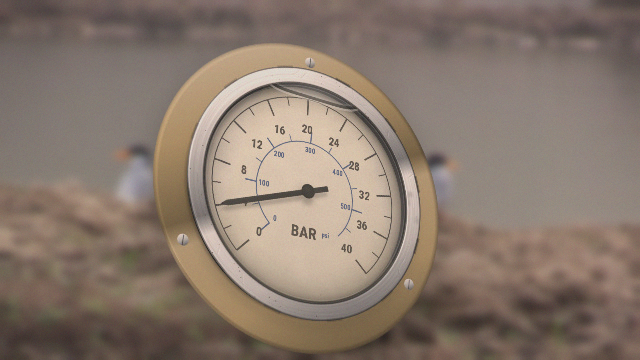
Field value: 4 bar
